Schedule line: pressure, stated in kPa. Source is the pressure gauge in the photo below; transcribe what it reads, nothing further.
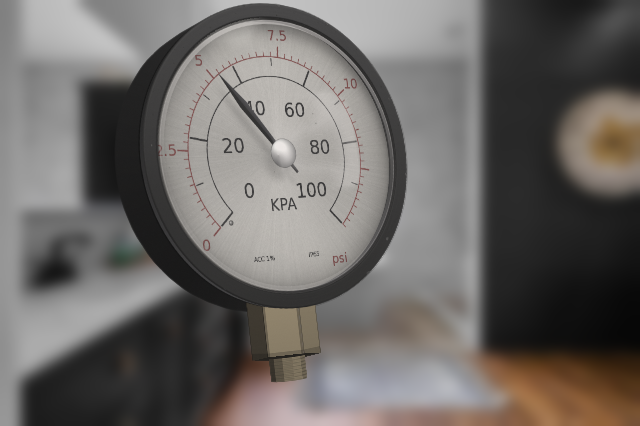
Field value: 35 kPa
